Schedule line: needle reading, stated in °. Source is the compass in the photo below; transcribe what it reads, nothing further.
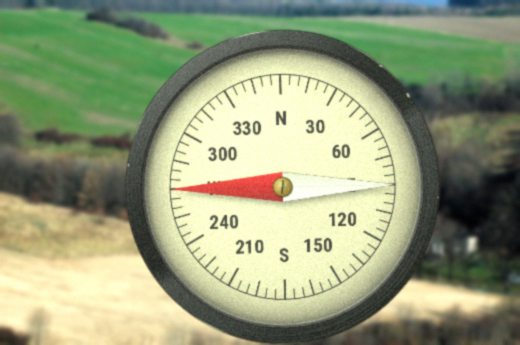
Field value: 270 °
